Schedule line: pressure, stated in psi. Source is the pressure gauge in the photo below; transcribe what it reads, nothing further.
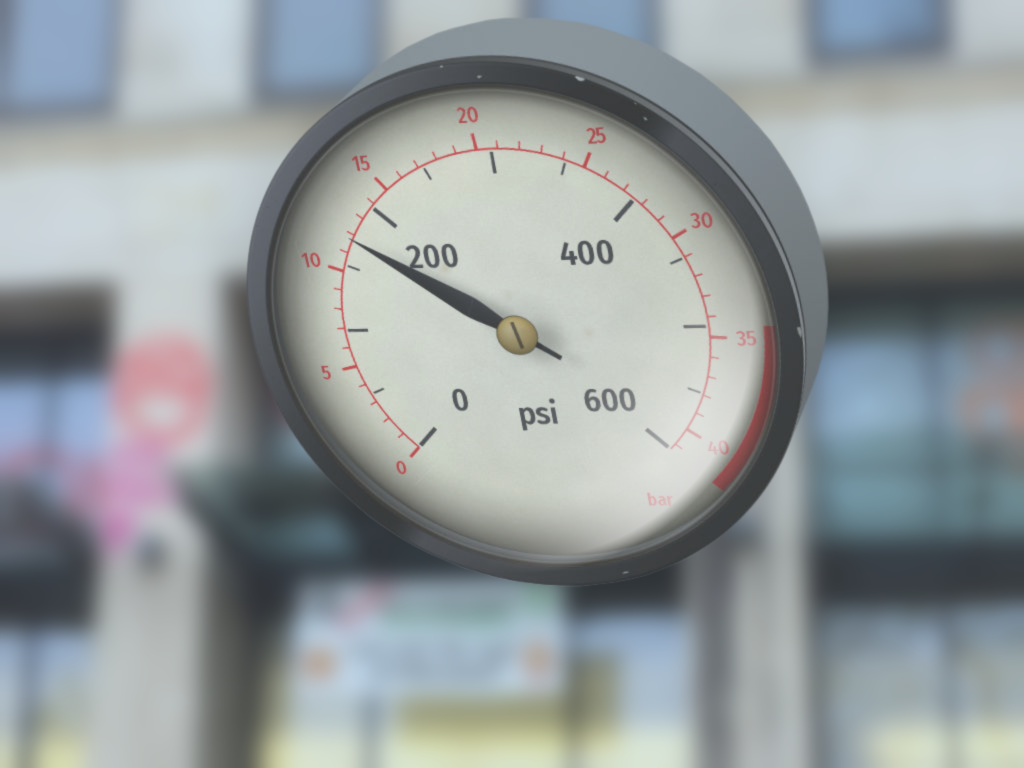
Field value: 175 psi
